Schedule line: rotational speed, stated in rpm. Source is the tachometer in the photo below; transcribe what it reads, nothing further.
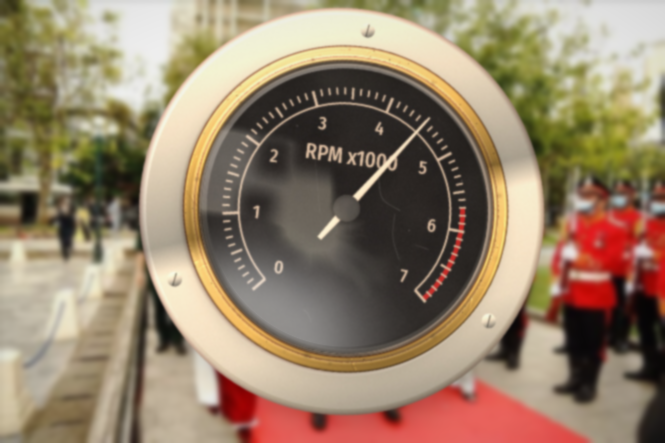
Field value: 4500 rpm
